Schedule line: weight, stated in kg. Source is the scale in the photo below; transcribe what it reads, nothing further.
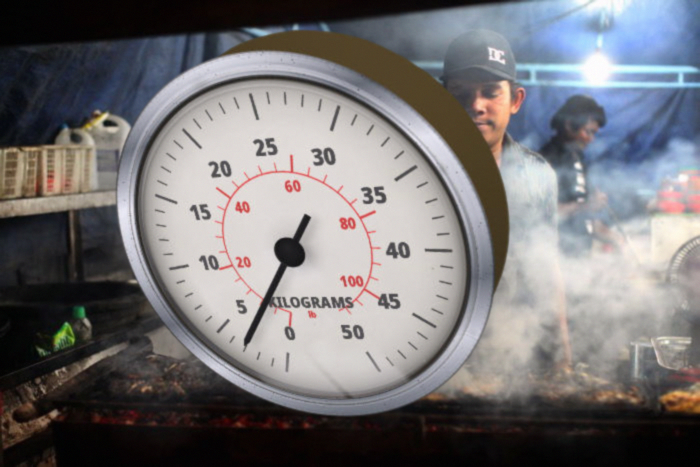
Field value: 3 kg
